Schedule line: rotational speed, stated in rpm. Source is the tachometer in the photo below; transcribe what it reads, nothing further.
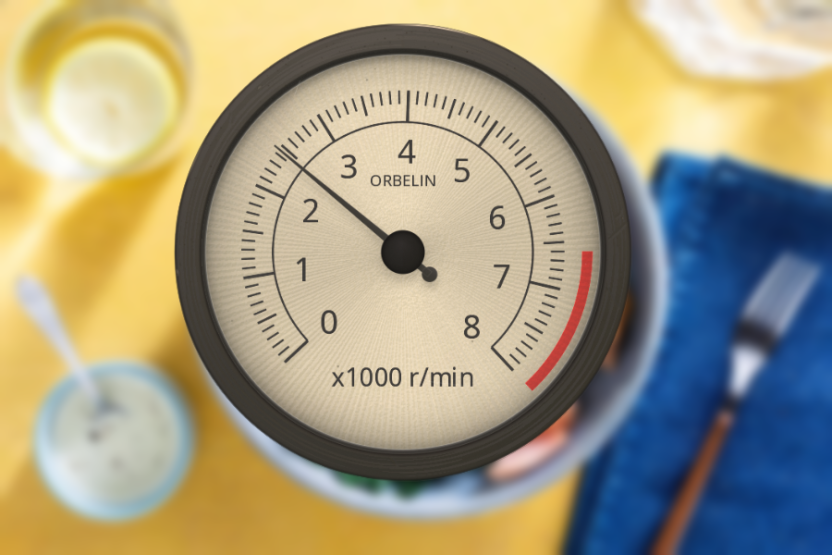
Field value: 2450 rpm
